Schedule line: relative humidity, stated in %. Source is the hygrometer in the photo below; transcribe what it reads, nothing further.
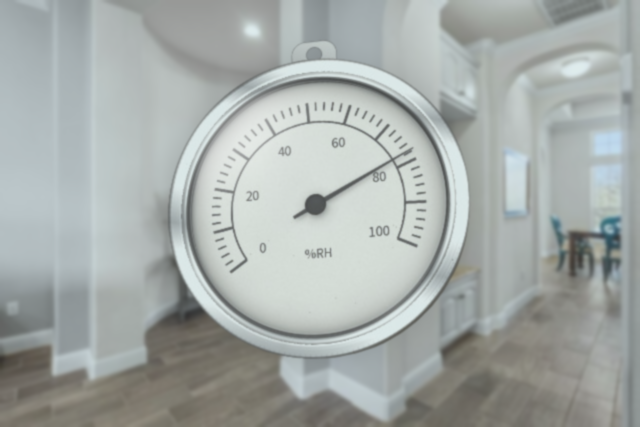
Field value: 78 %
